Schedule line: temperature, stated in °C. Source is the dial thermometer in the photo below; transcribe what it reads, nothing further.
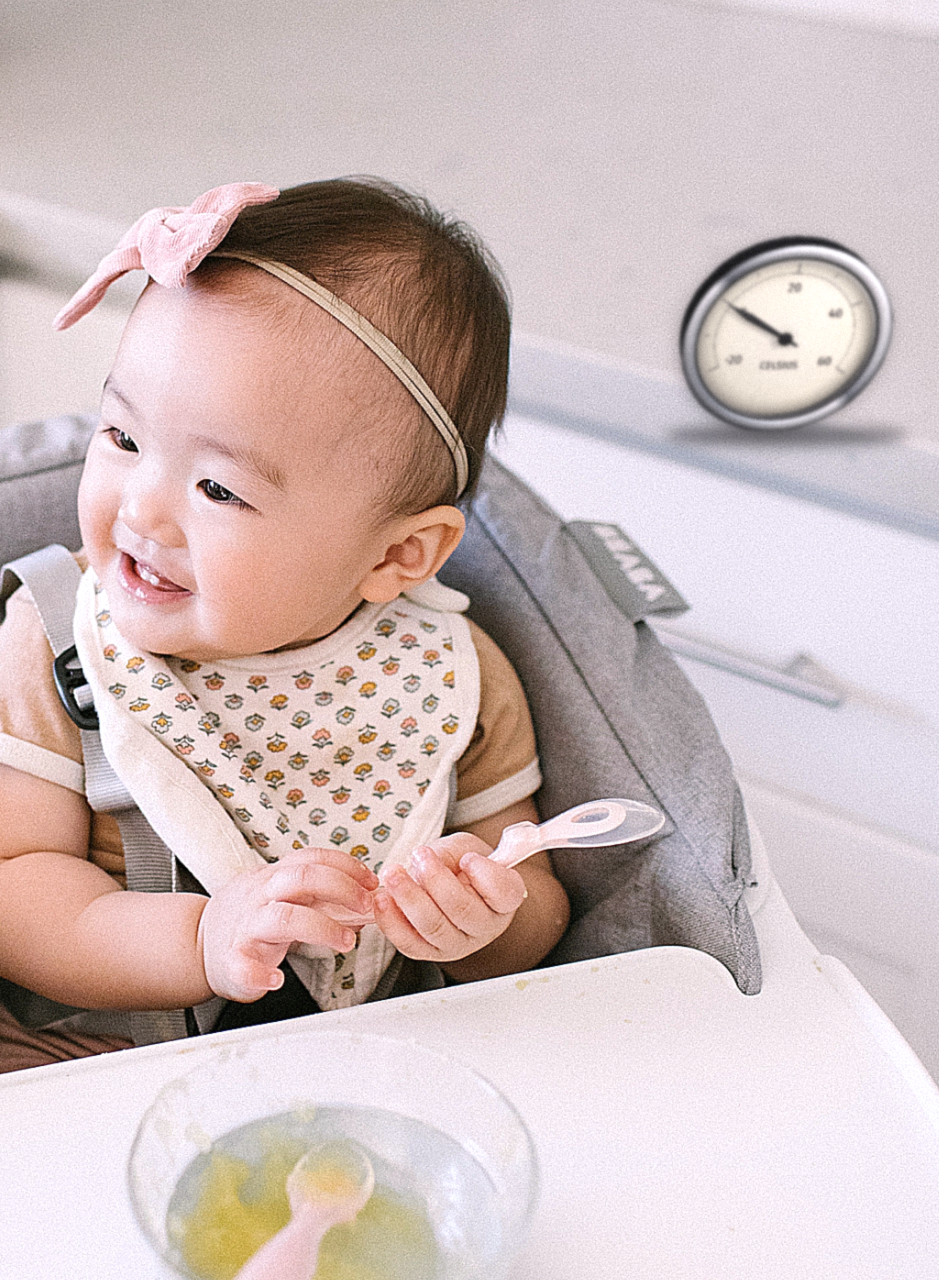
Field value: 0 °C
